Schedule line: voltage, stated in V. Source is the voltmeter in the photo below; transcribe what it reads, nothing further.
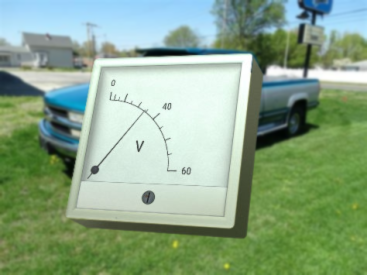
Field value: 35 V
